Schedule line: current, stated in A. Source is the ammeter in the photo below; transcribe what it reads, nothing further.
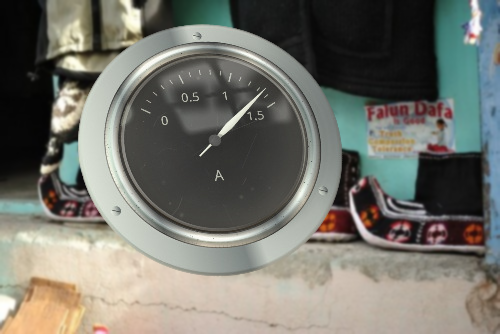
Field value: 1.35 A
